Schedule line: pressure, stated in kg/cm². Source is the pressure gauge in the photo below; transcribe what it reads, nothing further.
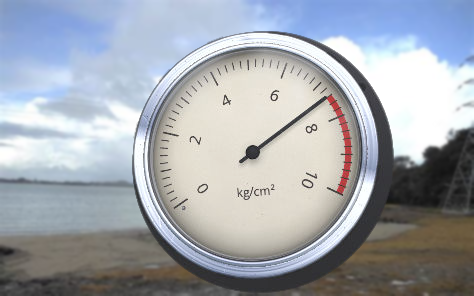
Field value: 7.4 kg/cm²
